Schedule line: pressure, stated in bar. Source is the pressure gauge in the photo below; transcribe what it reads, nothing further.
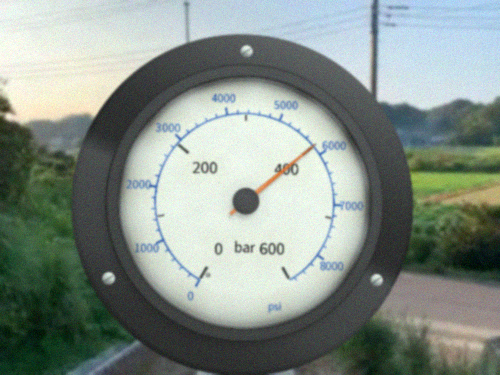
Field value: 400 bar
